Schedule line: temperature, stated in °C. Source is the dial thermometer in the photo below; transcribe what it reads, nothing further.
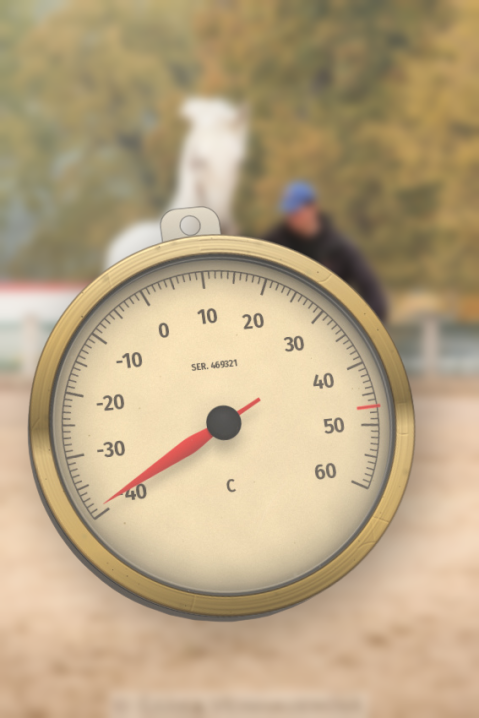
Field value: -39 °C
